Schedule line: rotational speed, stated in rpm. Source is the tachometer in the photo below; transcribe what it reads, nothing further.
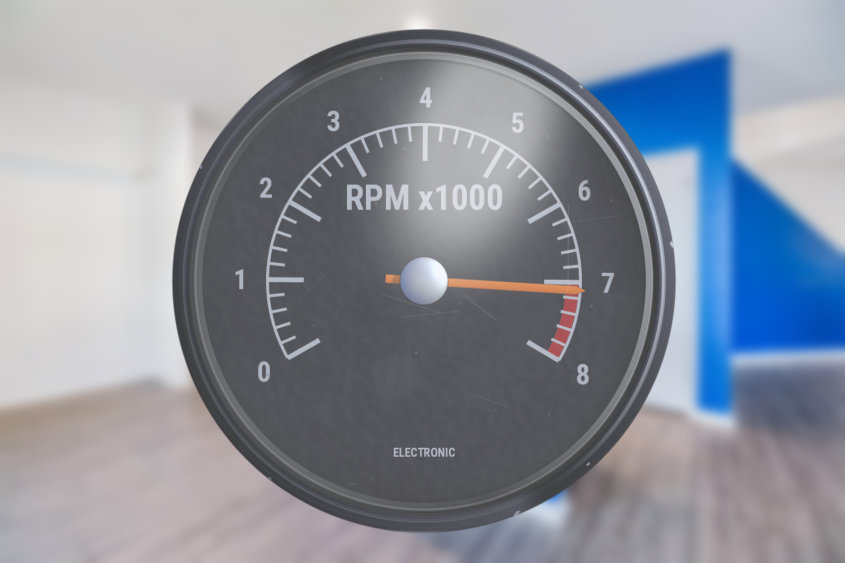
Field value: 7100 rpm
